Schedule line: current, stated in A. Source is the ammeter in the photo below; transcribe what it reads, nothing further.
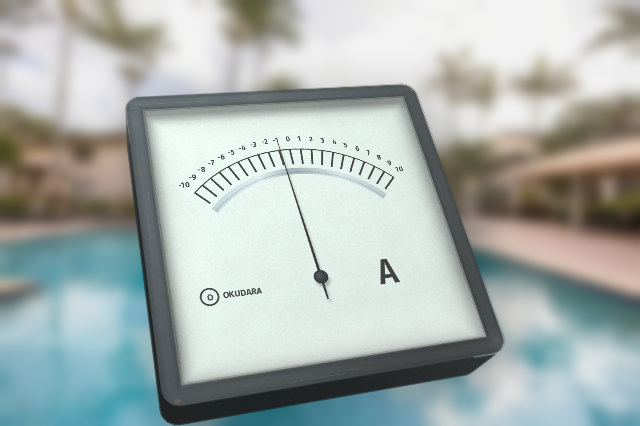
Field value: -1 A
